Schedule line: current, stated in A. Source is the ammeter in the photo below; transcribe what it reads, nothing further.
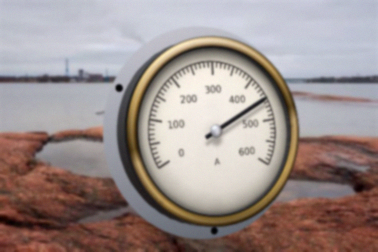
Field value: 450 A
